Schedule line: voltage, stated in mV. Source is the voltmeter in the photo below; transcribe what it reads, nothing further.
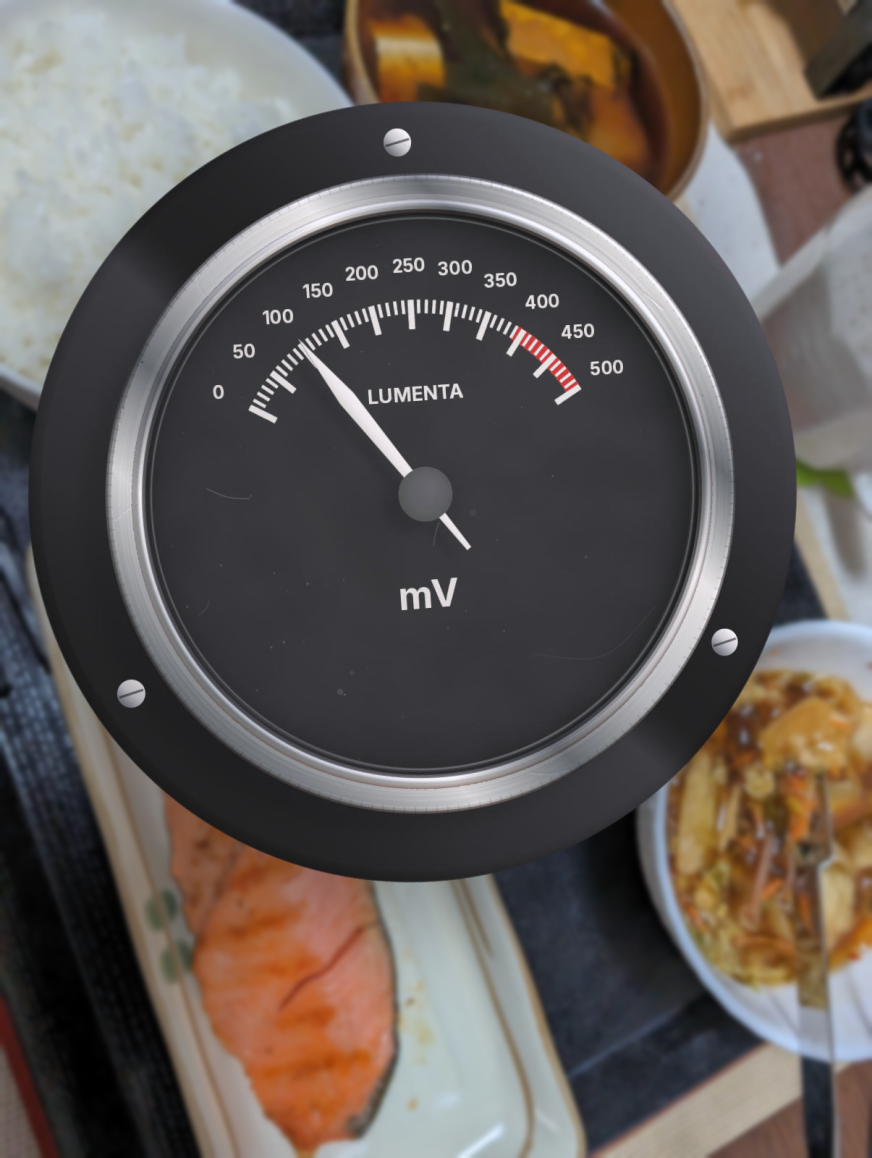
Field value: 100 mV
